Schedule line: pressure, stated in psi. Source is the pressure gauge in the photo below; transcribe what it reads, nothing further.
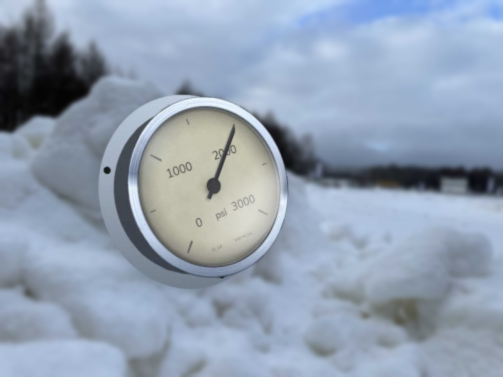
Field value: 2000 psi
